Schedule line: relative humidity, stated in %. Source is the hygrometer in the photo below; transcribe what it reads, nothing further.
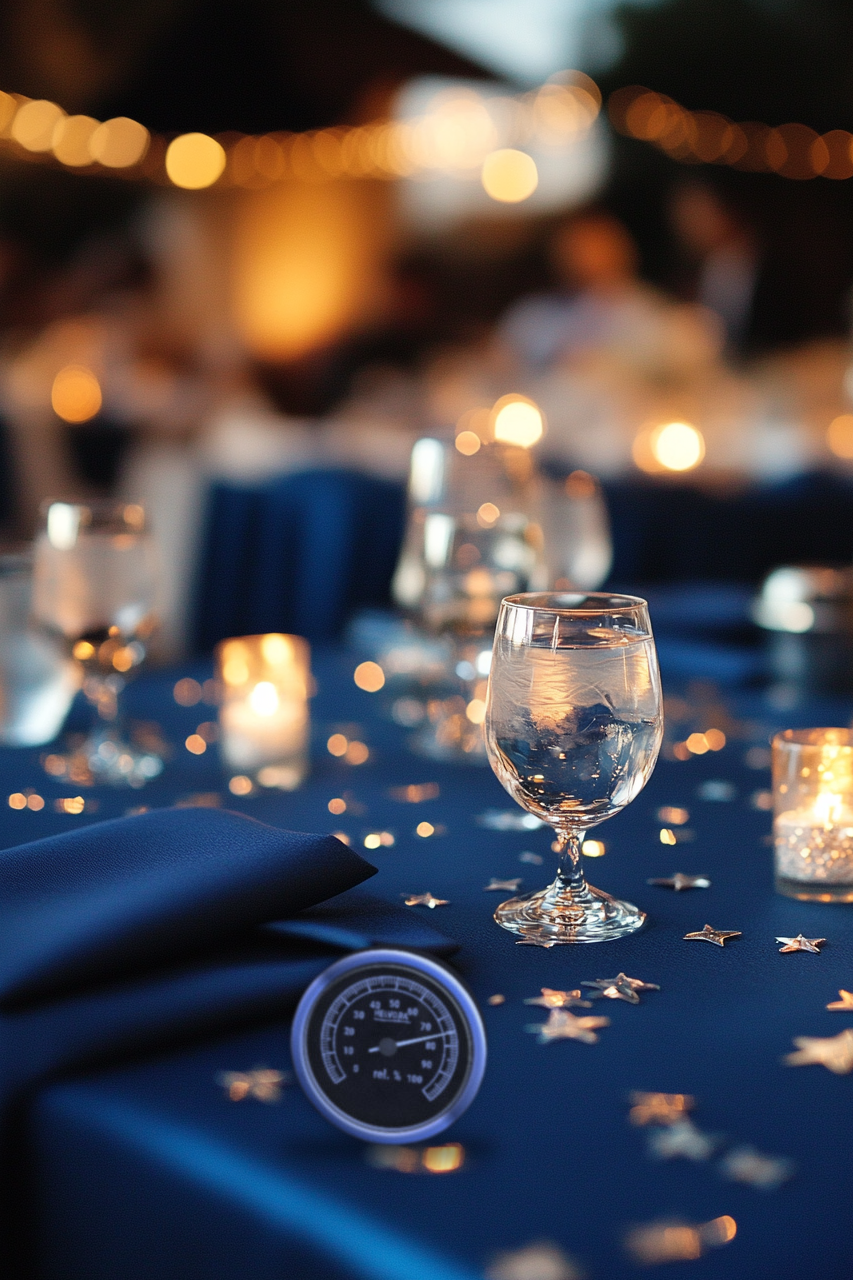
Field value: 75 %
